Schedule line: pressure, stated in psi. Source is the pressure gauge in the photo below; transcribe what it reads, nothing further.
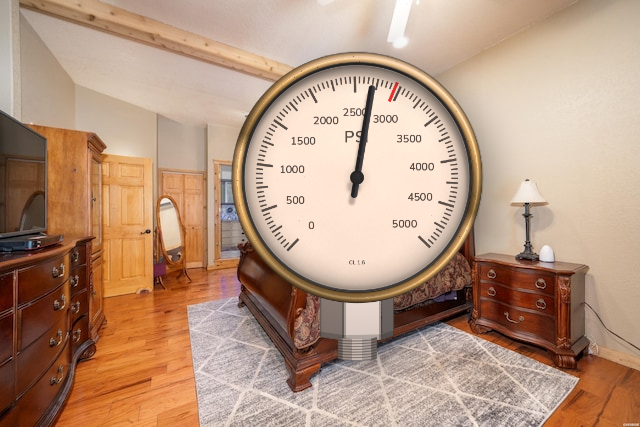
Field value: 2700 psi
